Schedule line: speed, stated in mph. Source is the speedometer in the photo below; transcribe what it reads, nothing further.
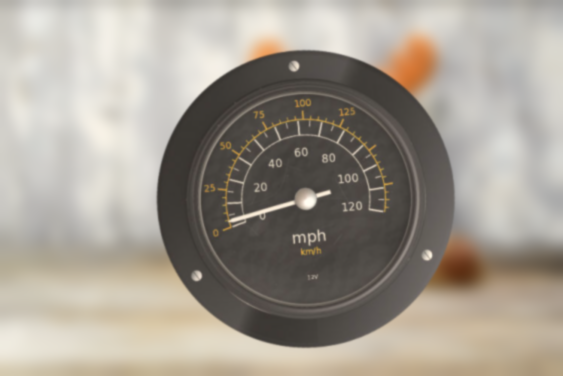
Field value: 2.5 mph
